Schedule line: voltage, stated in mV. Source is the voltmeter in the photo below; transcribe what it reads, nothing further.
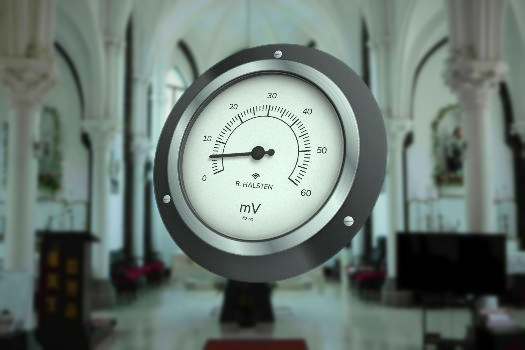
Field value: 5 mV
